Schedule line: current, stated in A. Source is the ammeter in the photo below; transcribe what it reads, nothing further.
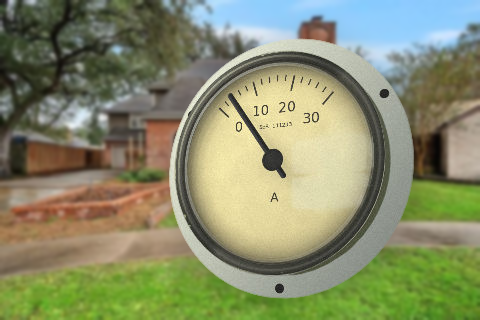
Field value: 4 A
